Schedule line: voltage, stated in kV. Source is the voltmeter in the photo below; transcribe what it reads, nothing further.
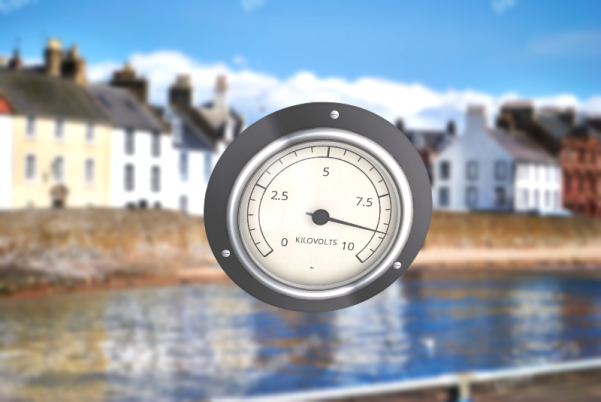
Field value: 8.75 kV
